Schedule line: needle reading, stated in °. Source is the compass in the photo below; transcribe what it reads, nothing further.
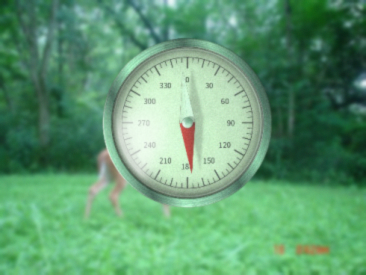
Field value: 175 °
